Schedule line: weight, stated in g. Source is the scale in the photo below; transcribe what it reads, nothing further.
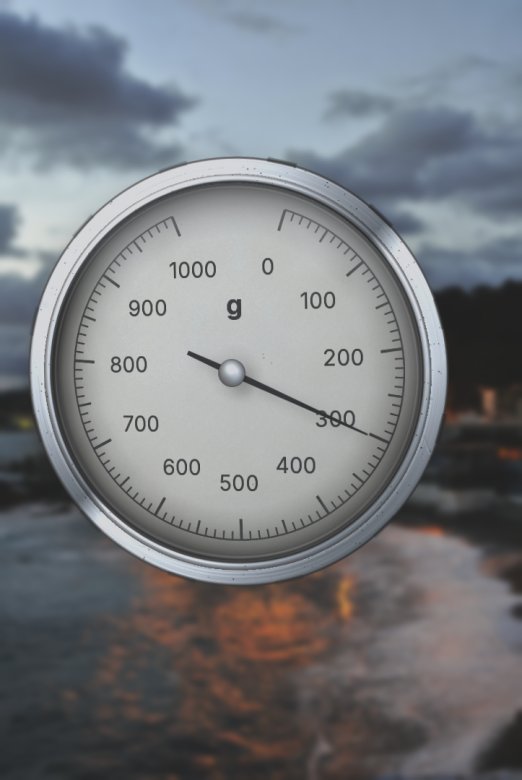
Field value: 300 g
